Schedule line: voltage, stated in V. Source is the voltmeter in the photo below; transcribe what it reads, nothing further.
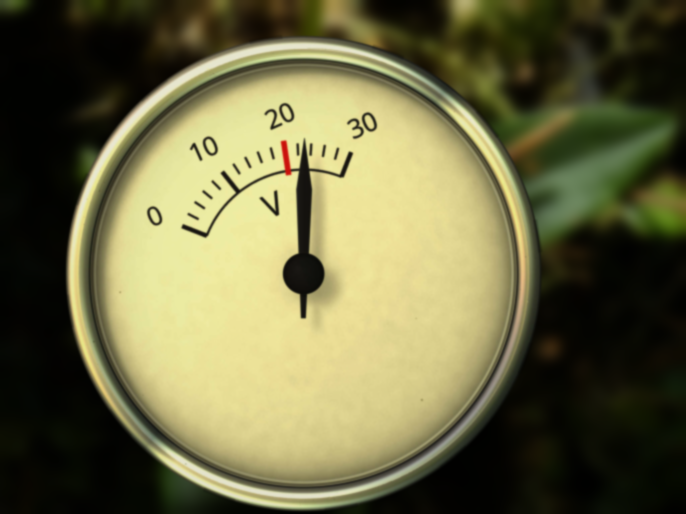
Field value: 23 V
